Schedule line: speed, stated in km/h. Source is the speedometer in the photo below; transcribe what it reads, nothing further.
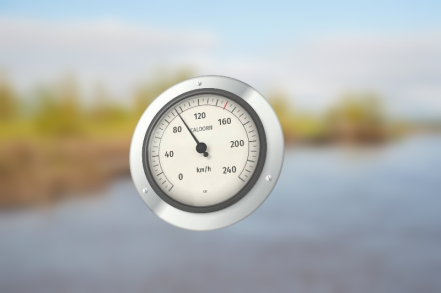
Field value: 95 km/h
